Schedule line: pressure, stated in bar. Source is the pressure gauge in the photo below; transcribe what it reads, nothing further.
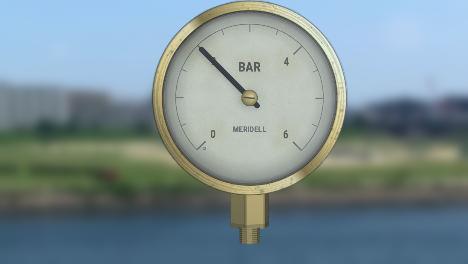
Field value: 2 bar
